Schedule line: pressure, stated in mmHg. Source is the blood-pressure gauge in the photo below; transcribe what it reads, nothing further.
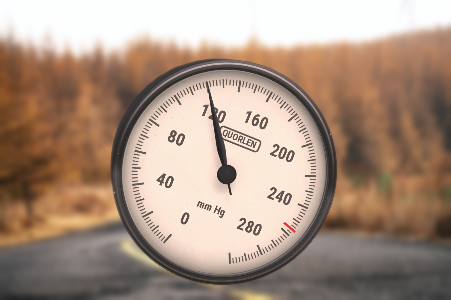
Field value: 120 mmHg
